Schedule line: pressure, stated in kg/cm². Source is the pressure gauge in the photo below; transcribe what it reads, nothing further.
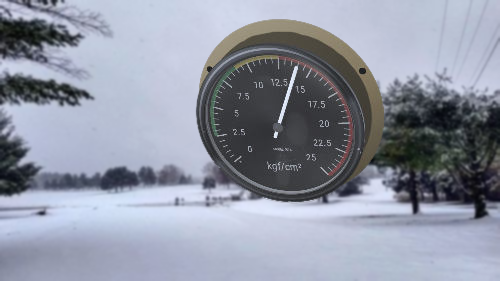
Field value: 14 kg/cm²
